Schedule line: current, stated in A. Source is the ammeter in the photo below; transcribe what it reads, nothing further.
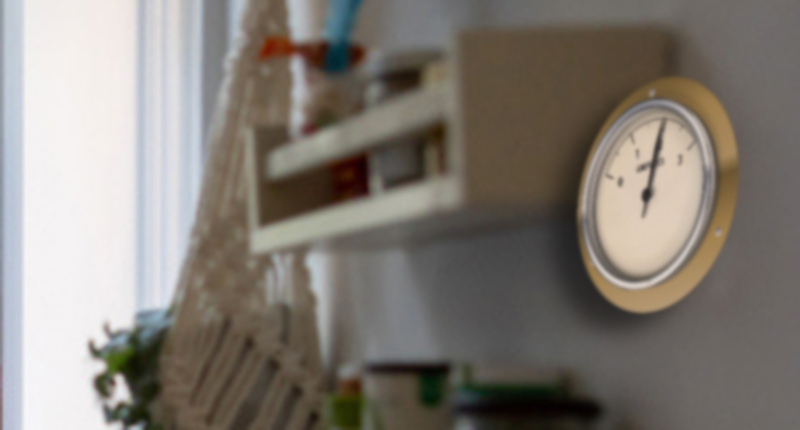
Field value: 2 A
